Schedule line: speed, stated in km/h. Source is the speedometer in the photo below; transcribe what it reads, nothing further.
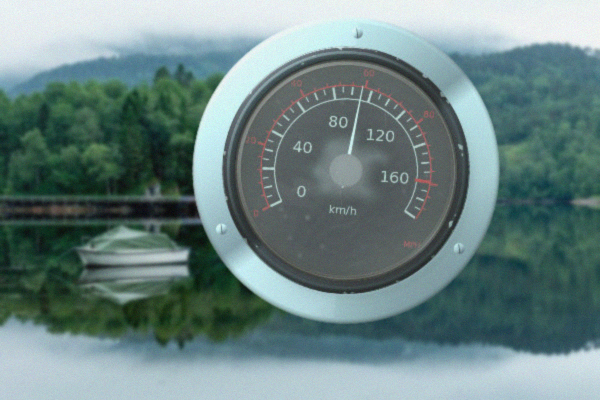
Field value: 95 km/h
